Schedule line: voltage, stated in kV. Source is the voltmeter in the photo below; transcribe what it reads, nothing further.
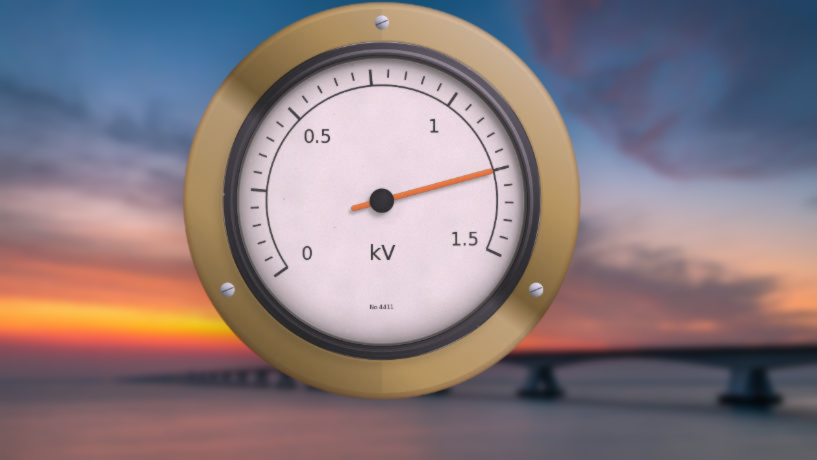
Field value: 1.25 kV
